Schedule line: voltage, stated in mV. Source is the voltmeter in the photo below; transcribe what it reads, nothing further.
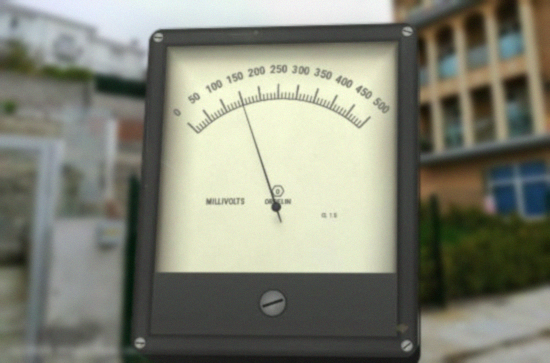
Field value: 150 mV
